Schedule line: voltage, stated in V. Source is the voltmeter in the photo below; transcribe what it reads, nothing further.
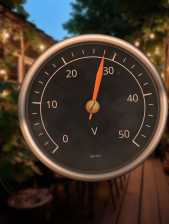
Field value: 28 V
